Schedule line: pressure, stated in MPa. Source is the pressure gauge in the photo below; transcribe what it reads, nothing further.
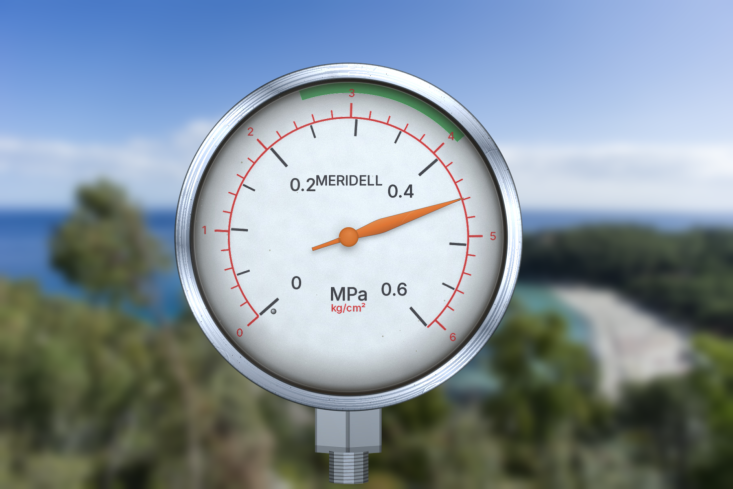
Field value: 0.45 MPa
